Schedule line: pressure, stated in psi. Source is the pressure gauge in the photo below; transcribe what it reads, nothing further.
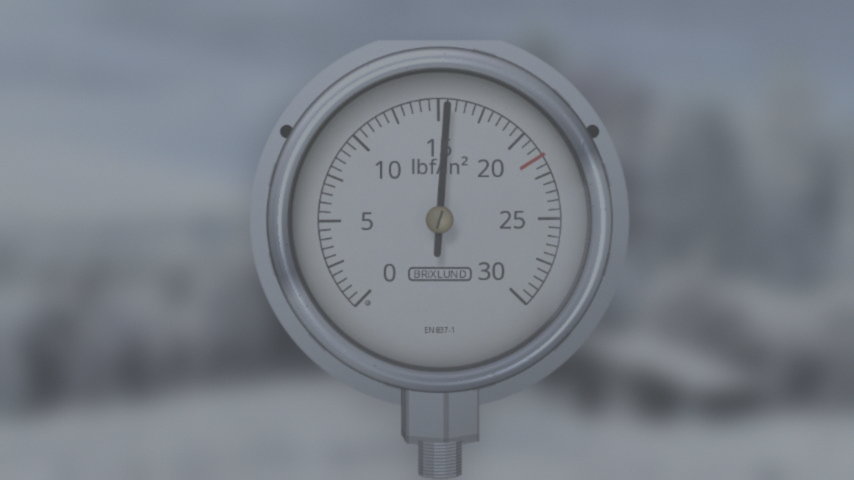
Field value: 15.5 psi
